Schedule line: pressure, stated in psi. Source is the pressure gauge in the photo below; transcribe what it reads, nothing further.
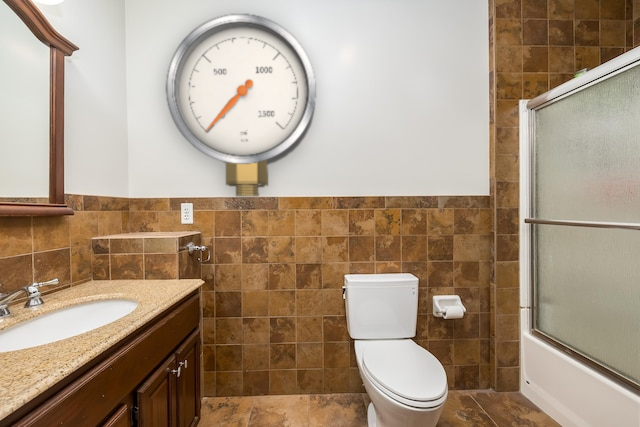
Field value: 0 psi
